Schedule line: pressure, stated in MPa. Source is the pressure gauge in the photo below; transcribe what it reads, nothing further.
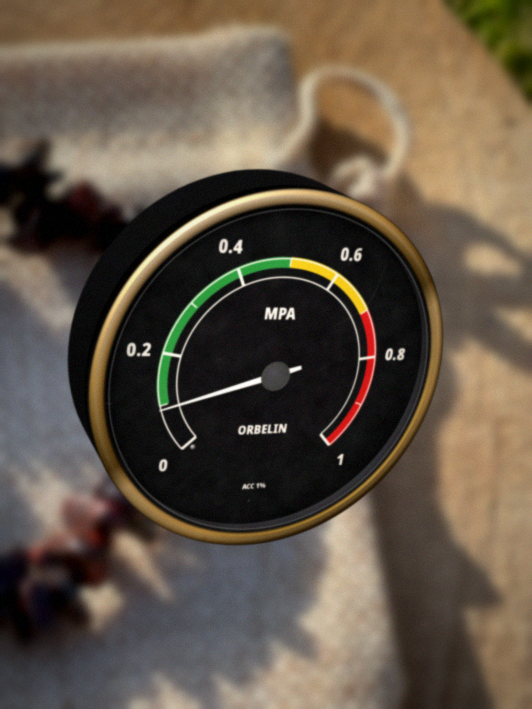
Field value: 0.1 MPa
